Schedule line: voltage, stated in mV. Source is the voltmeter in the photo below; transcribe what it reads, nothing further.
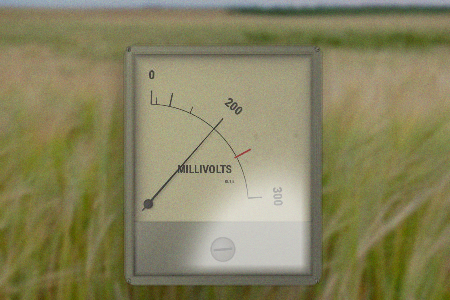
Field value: 200 mV
